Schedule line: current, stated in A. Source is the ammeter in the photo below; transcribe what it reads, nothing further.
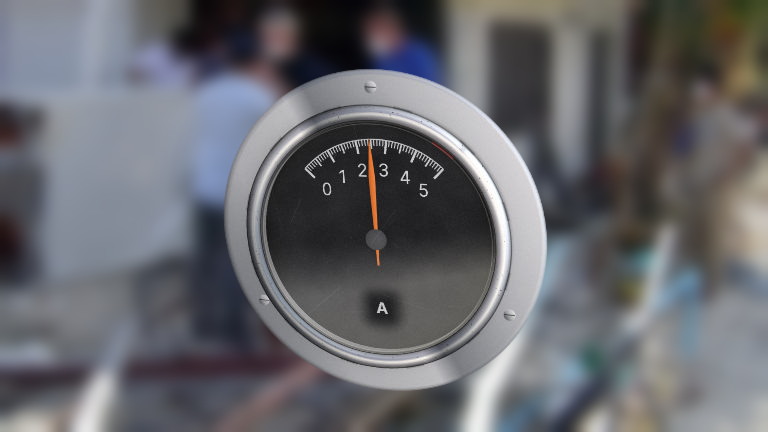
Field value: 2.5 A
